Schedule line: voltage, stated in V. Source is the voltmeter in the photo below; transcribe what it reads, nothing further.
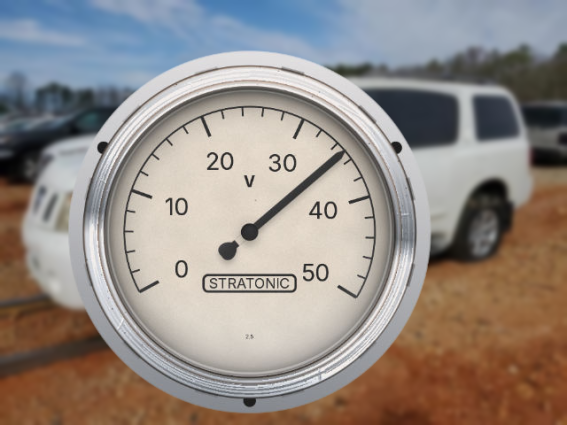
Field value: 35 V
